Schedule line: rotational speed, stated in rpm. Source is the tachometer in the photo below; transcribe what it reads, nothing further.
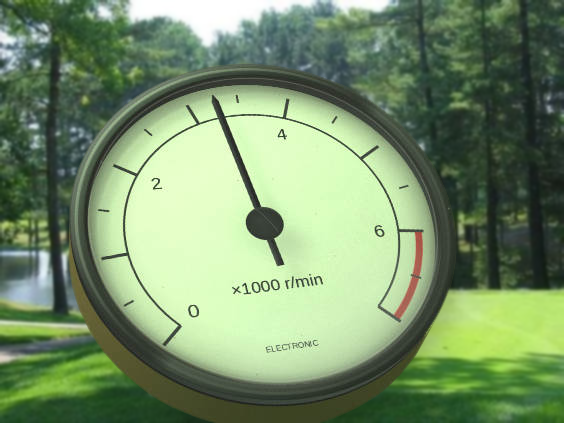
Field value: 3250 rpm
